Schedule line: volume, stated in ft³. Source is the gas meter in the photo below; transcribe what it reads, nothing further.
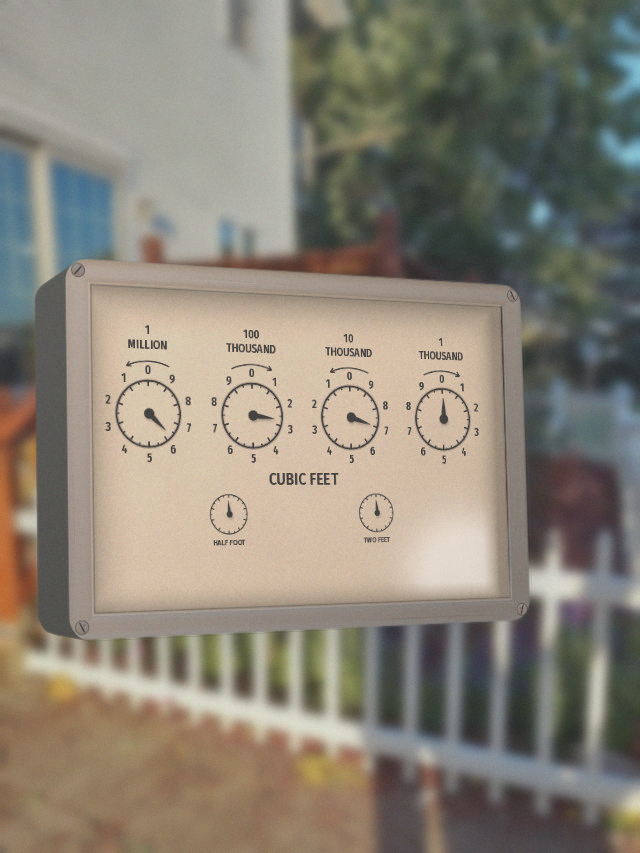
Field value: 627000 ft³
